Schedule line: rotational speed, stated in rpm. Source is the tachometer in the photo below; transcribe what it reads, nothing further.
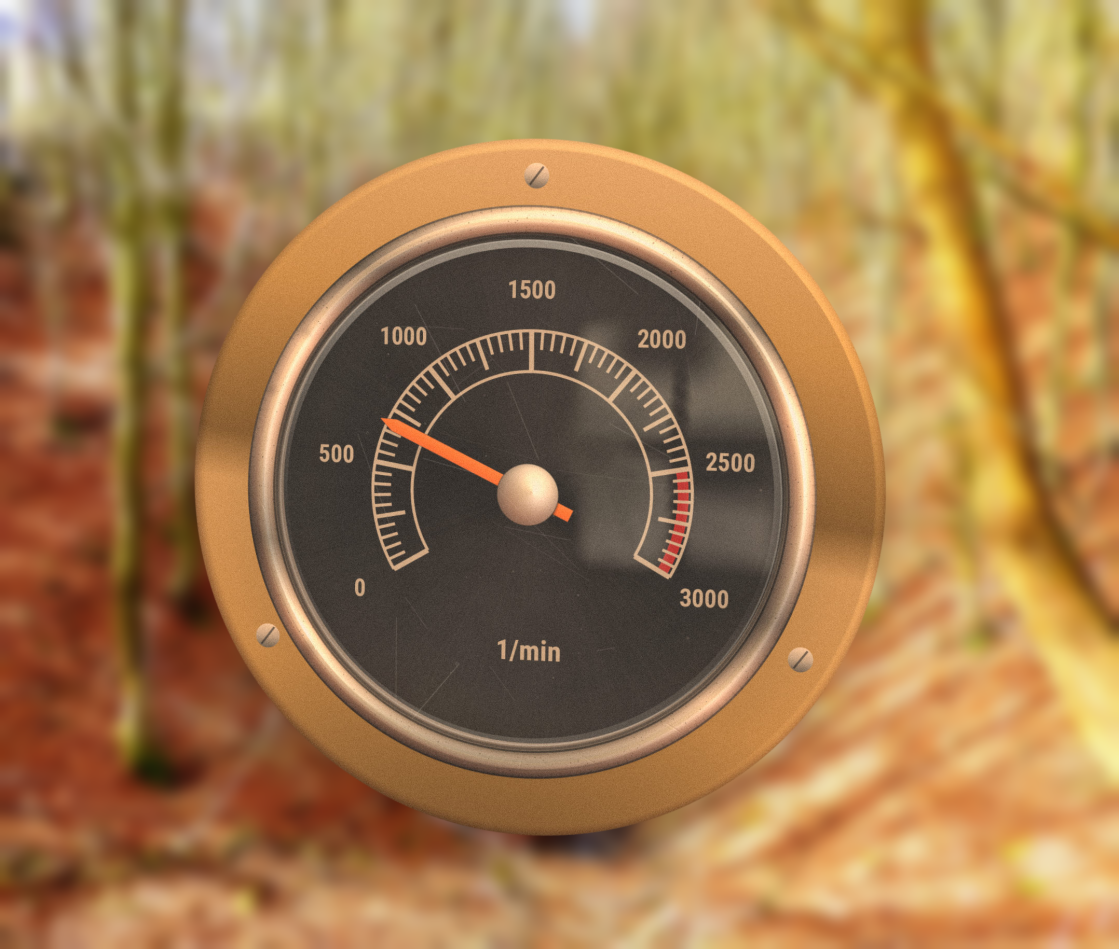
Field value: 700 rpm
